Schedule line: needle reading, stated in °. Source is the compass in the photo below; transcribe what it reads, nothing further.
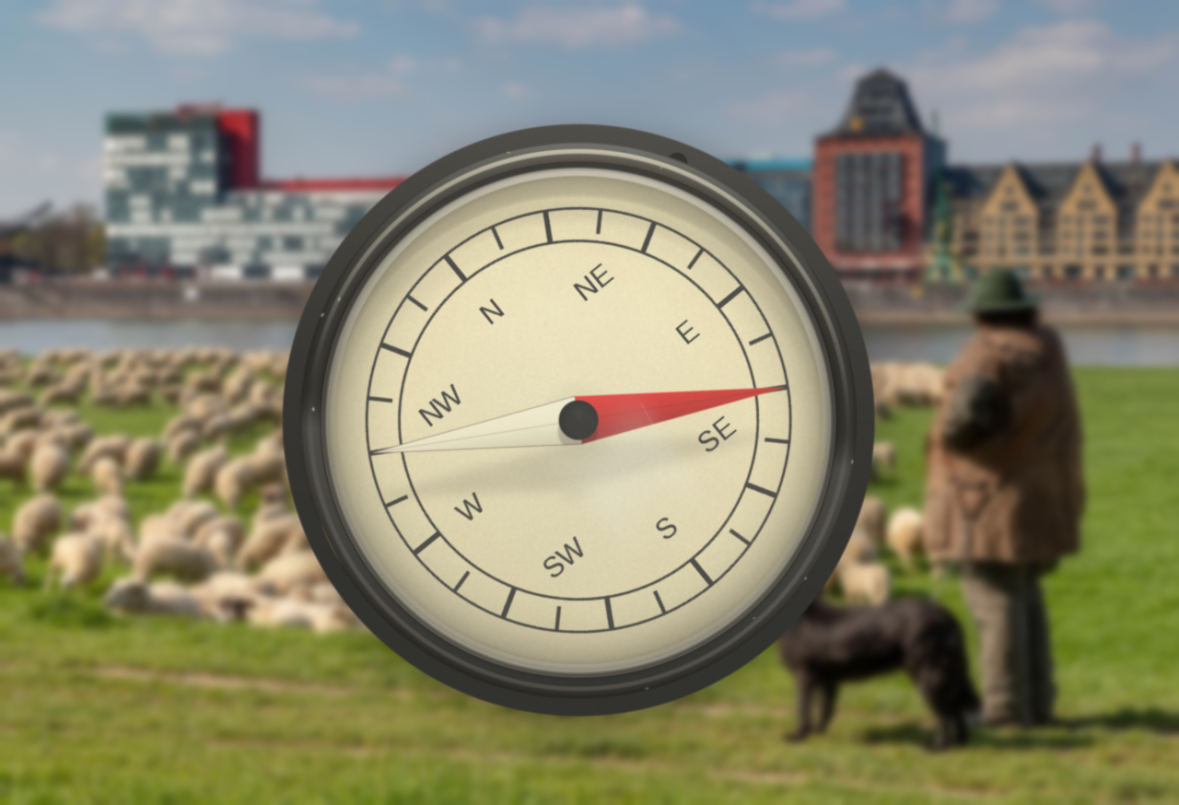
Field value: 120 °
